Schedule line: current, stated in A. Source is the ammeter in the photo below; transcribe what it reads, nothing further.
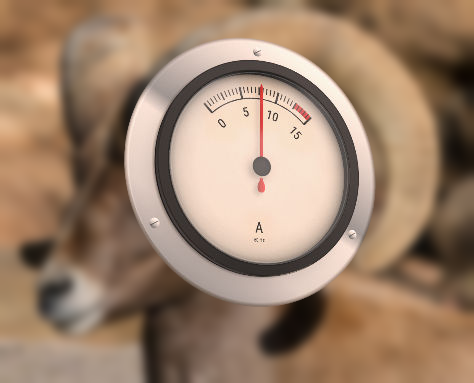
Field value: 7.5 A
